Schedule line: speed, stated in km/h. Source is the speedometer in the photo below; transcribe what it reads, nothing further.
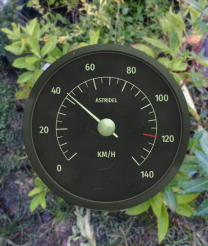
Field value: 42.5 km/h
